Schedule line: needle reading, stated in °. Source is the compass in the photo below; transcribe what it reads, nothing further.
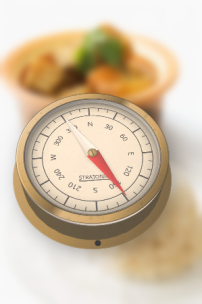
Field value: 150 °
